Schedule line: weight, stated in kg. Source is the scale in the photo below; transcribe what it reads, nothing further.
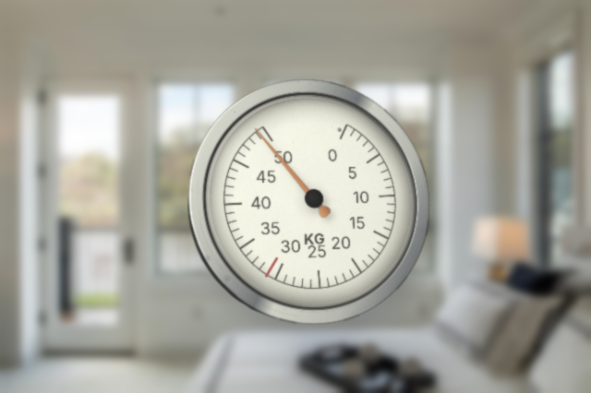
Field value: 49 kg
